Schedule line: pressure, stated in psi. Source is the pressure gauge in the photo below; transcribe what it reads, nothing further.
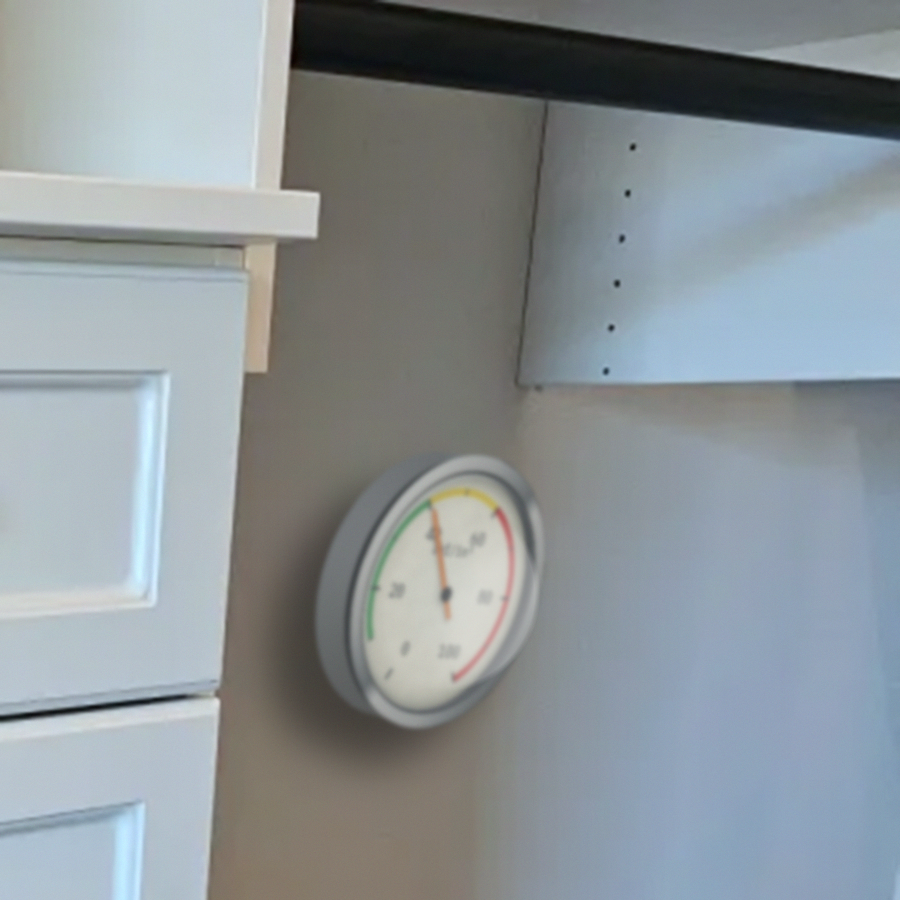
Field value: 40 psi
